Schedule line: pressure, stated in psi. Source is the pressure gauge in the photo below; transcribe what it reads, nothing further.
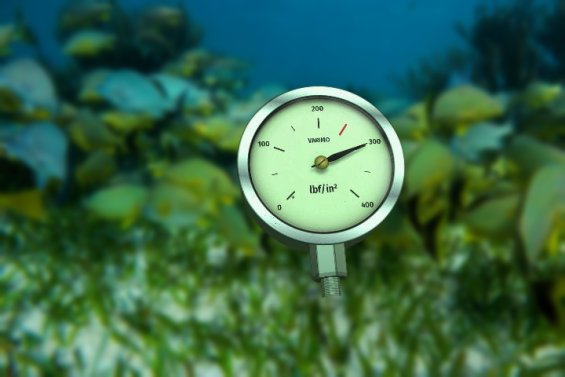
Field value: 300 psi
